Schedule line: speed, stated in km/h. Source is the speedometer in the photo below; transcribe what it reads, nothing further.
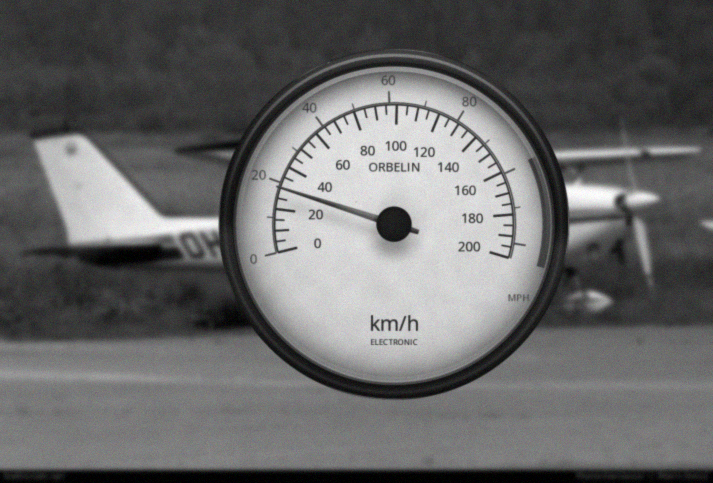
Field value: 30 km/h
